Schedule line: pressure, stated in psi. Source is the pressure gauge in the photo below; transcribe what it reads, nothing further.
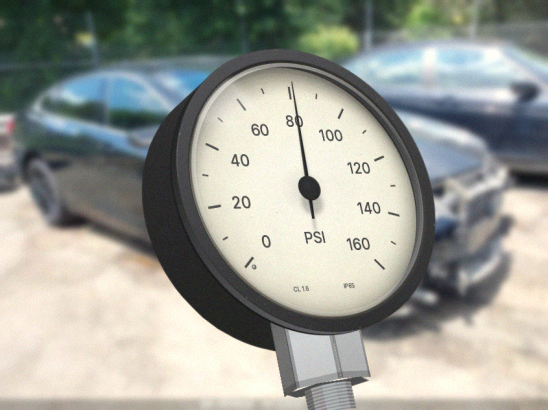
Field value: 80 psi
